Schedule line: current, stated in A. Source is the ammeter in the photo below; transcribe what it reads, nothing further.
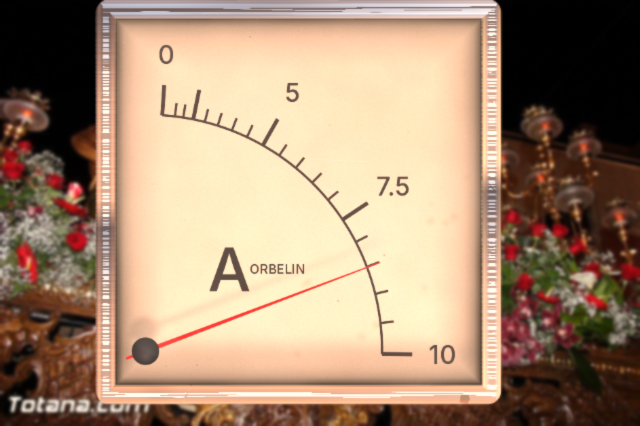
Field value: 8.5 A
